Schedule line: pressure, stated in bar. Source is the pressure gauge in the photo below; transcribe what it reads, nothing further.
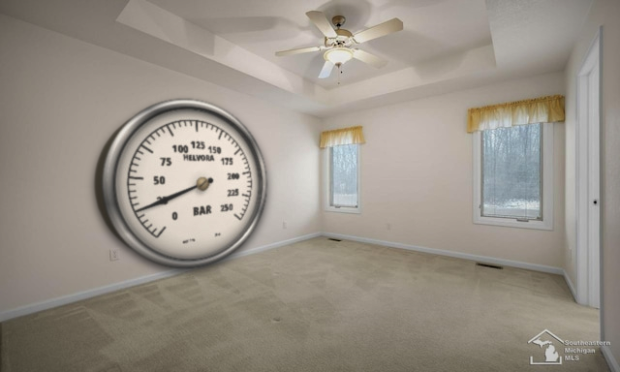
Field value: 25 bar
